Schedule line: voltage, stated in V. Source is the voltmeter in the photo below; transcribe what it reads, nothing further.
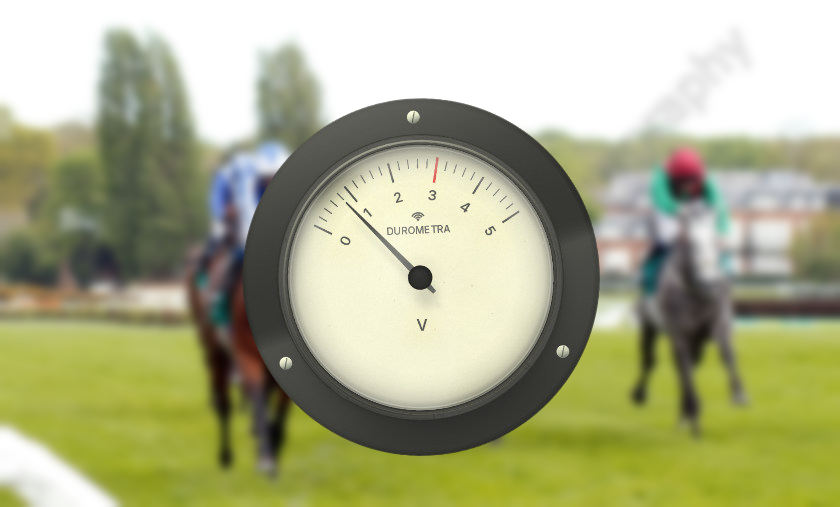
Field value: 0.8 V
